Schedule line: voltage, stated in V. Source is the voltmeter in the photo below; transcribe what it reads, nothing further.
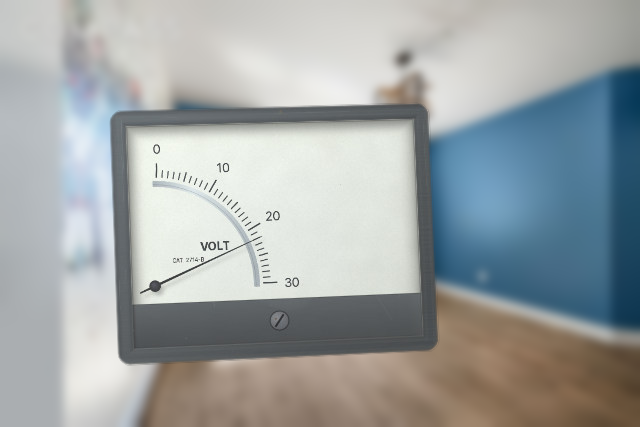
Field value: 22 V
